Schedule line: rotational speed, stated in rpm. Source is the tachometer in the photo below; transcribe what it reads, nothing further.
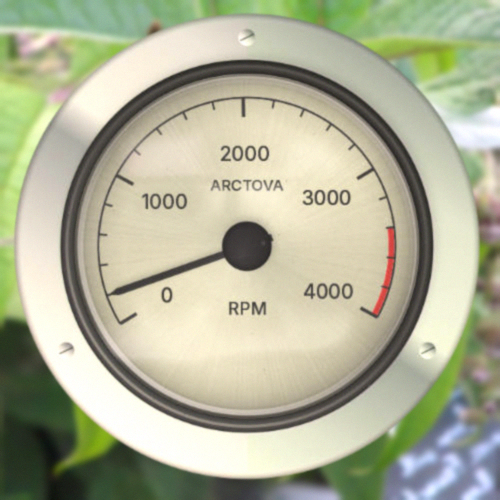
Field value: 200 rpm
